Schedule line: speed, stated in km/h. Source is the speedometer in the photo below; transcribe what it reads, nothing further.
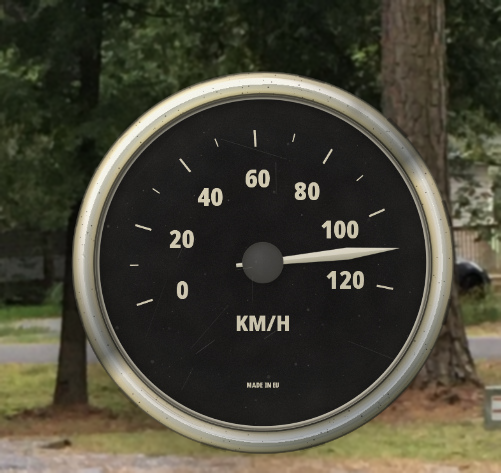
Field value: 110 km/h
